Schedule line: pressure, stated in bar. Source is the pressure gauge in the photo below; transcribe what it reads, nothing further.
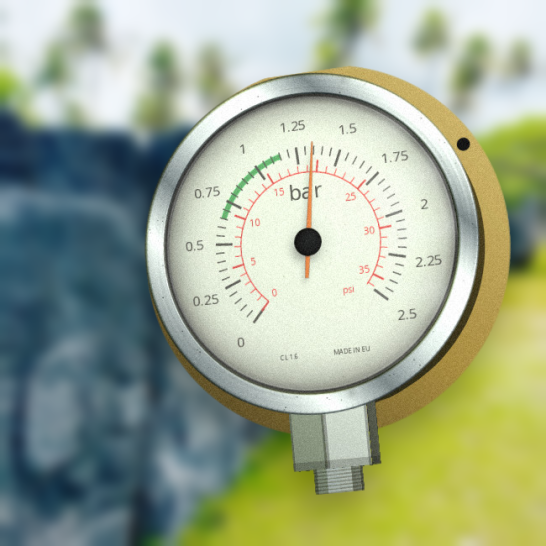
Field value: 1.35 bar
